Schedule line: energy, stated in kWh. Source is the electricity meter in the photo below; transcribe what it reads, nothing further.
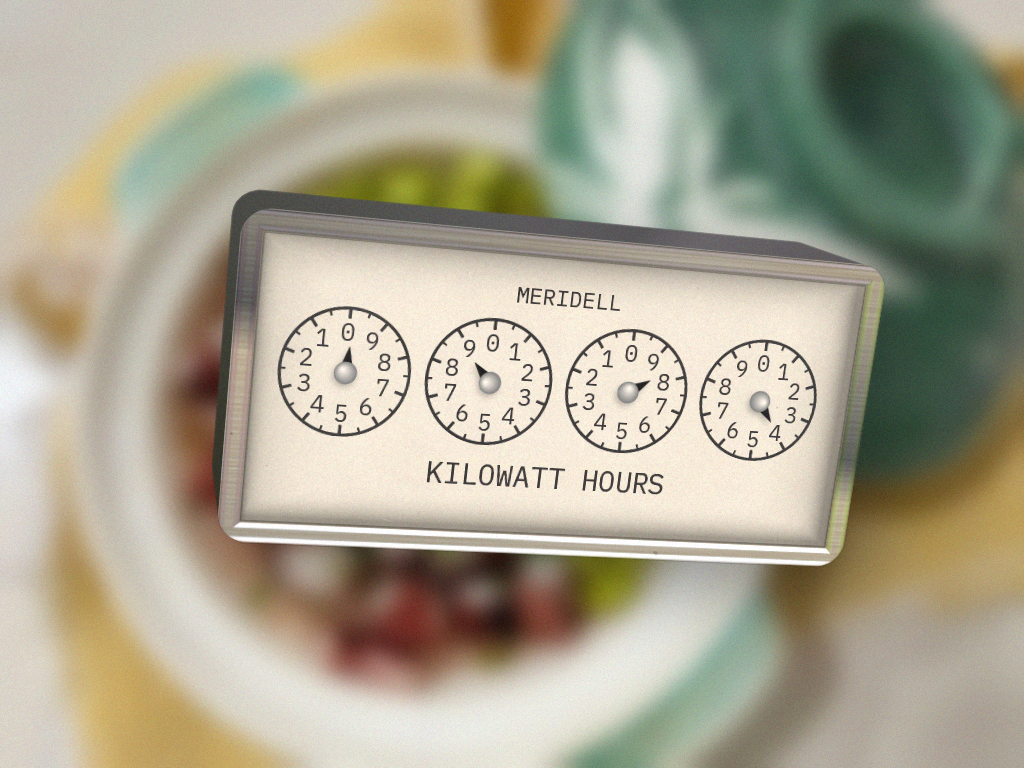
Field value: 9884 kWh
